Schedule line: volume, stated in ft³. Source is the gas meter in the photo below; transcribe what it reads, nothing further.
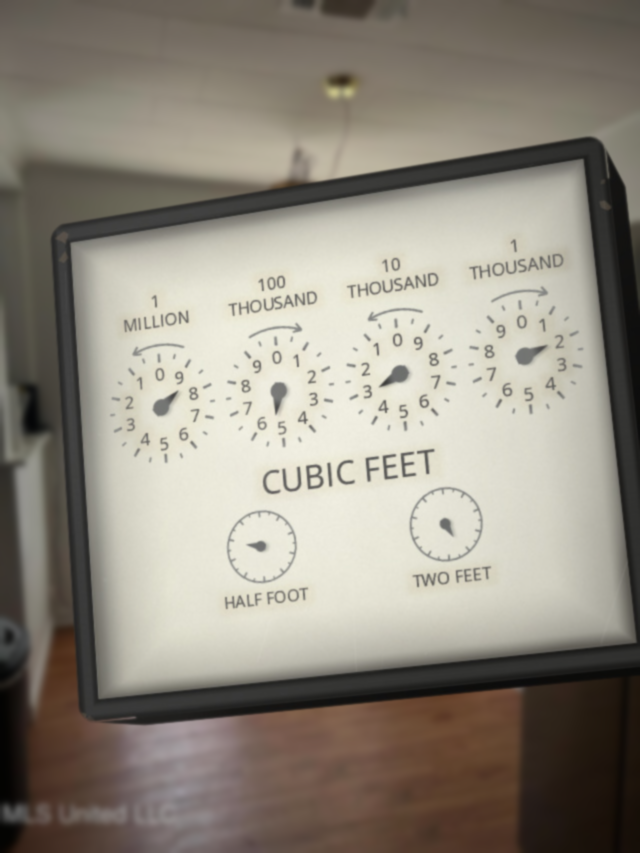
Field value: 853200 ft³
